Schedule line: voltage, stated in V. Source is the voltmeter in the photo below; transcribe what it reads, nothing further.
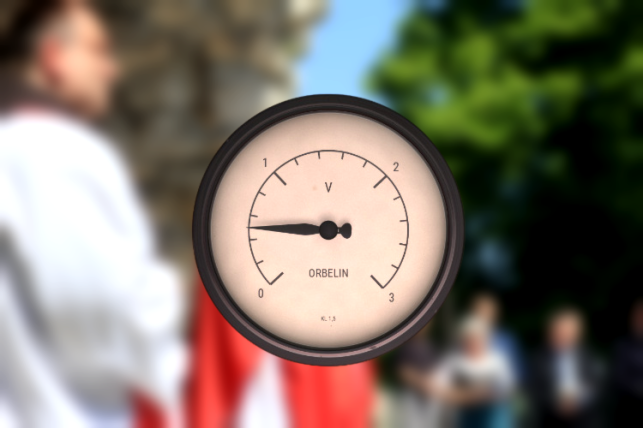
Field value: 0.5 V
